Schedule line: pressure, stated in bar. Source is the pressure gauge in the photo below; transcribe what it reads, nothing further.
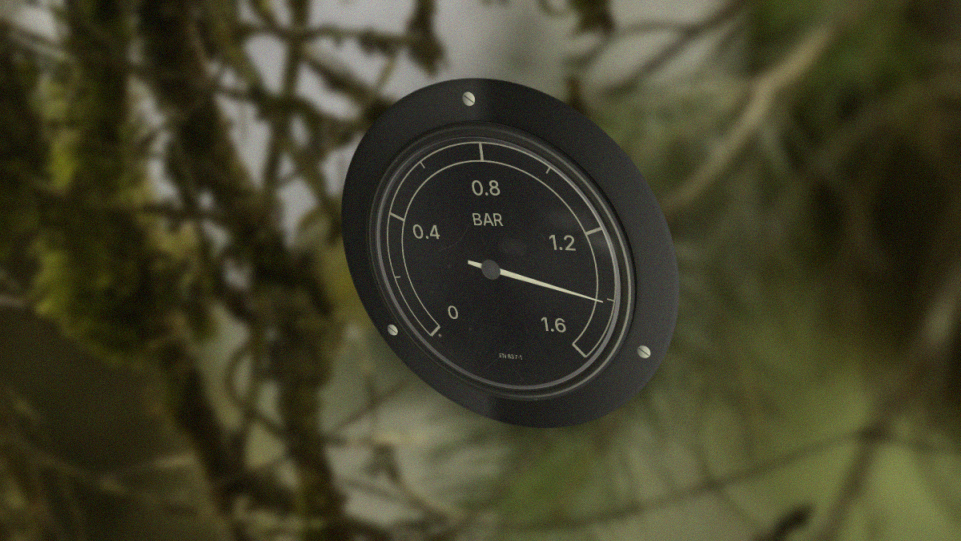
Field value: 1.4 bar
